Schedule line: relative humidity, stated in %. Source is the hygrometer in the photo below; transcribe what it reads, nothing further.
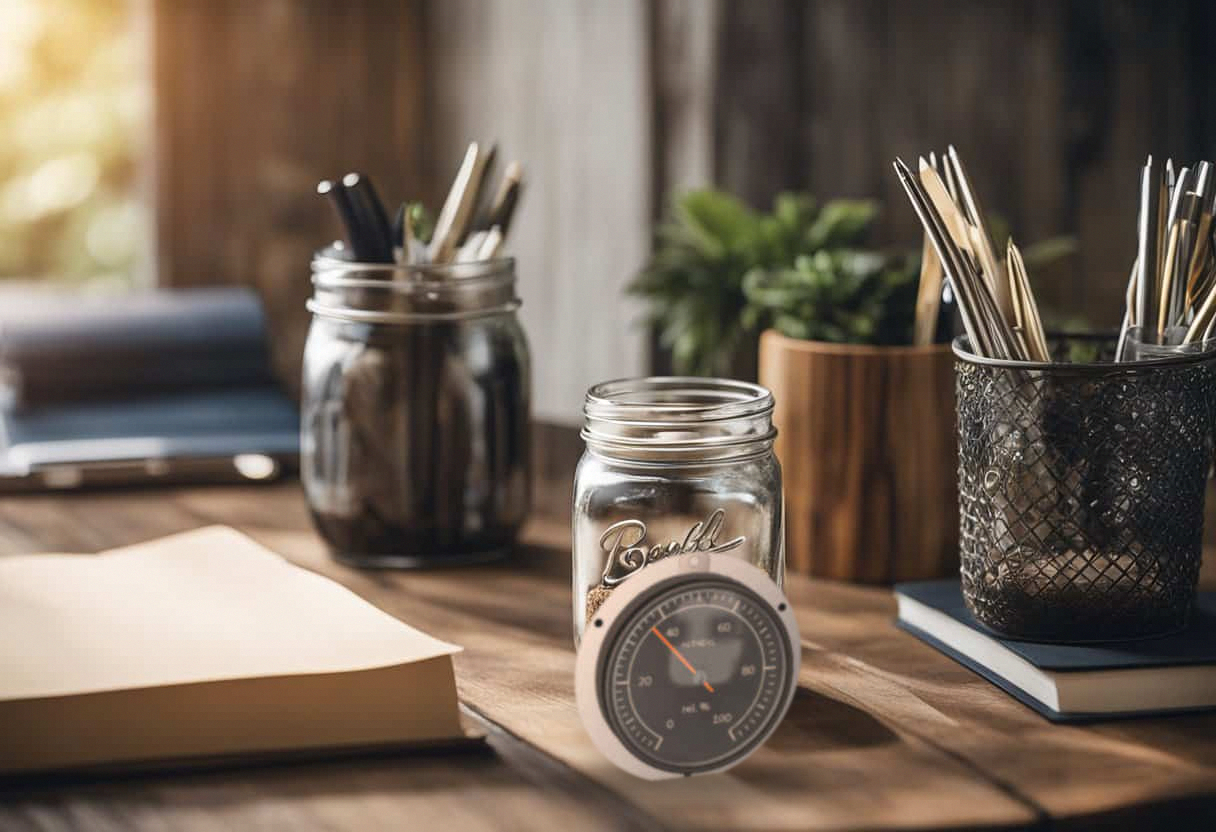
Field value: 36 %
